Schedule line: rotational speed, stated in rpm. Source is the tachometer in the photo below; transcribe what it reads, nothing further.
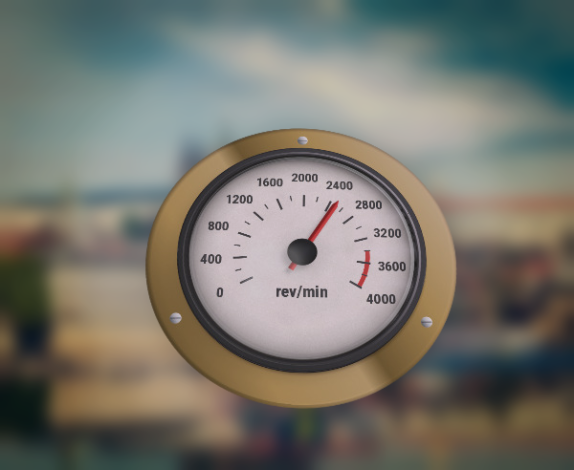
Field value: 2500 rpm
